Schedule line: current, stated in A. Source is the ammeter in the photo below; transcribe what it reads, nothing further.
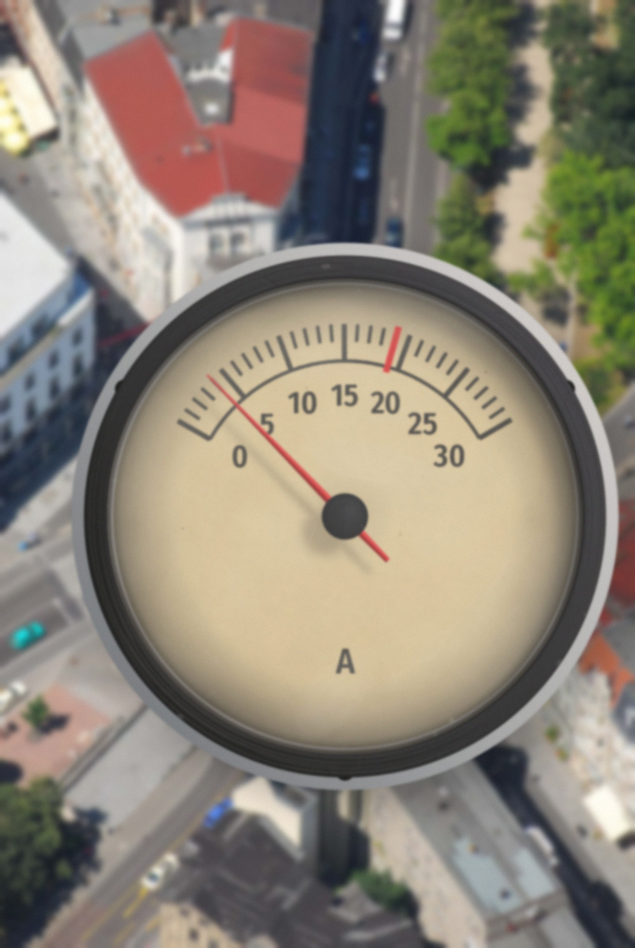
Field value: 4 A
